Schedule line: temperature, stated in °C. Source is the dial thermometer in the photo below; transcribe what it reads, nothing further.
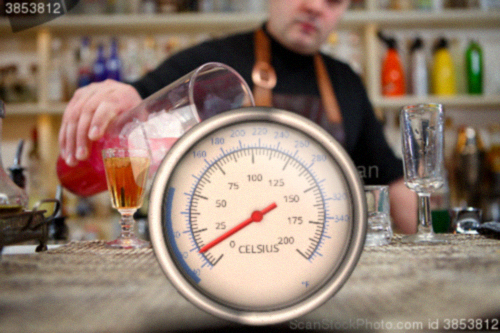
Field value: 12.5 °C
